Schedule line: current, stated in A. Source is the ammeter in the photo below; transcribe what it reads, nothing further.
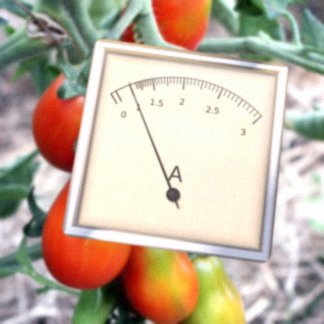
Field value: 1 A
